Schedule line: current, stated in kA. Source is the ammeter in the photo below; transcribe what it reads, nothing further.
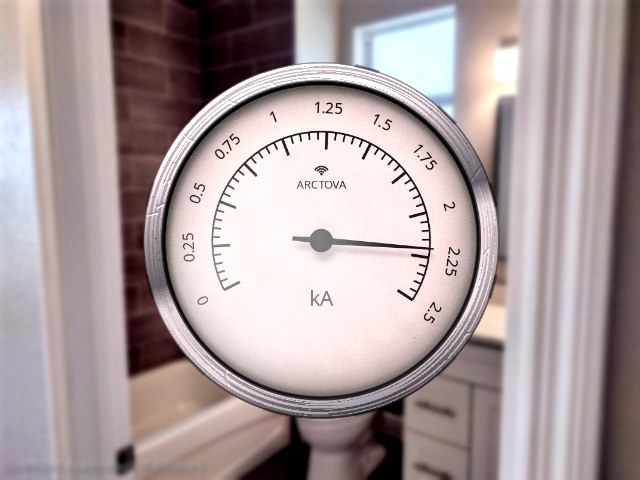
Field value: 2.2 kA
